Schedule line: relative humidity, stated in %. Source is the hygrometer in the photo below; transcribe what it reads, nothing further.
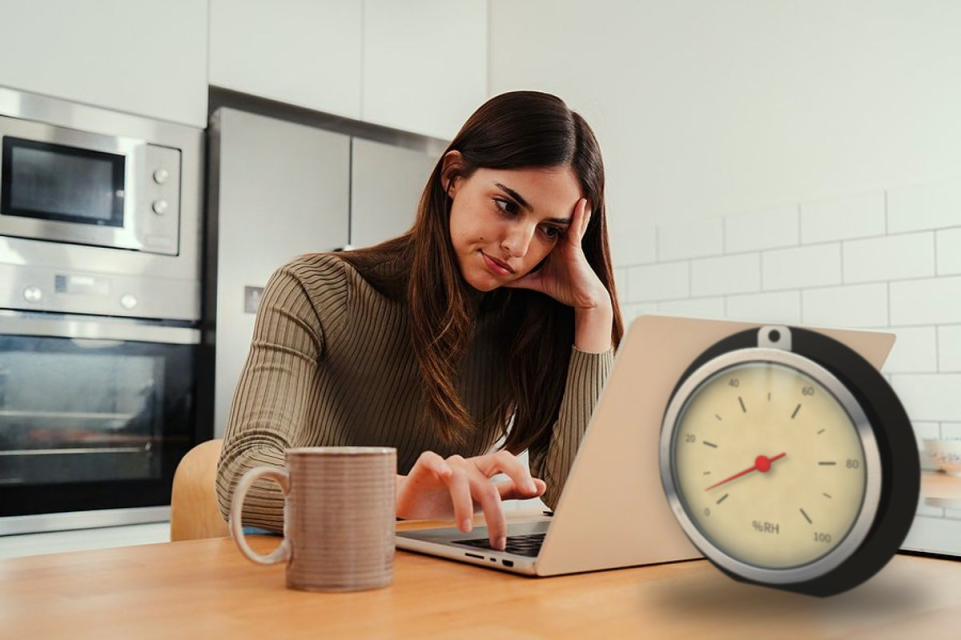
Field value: 5 %
